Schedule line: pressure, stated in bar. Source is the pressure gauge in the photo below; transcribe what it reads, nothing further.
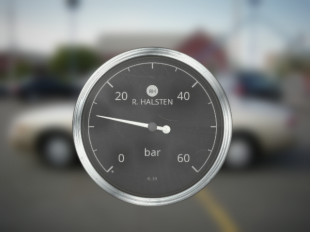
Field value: 12.5 bar
